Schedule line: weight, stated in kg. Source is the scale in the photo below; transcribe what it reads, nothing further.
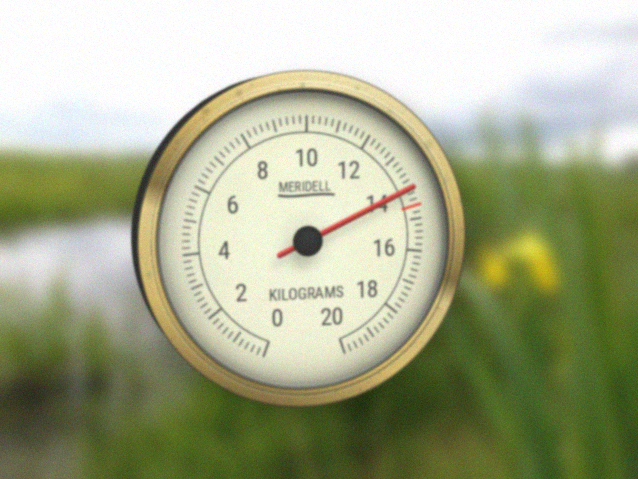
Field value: 14 kg
